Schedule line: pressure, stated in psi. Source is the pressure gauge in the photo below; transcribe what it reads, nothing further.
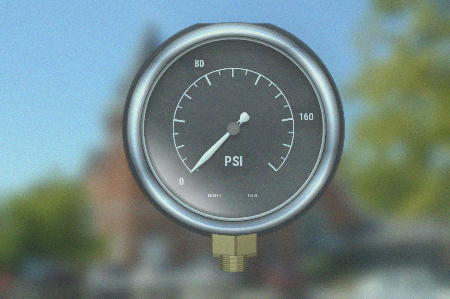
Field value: 0 psi
